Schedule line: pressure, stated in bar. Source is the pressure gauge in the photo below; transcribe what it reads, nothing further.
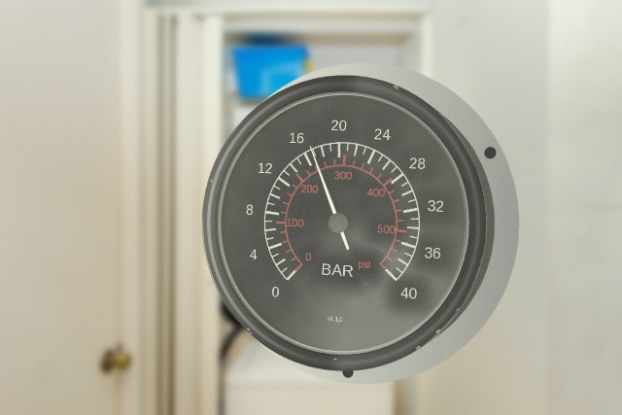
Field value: 17 bar
